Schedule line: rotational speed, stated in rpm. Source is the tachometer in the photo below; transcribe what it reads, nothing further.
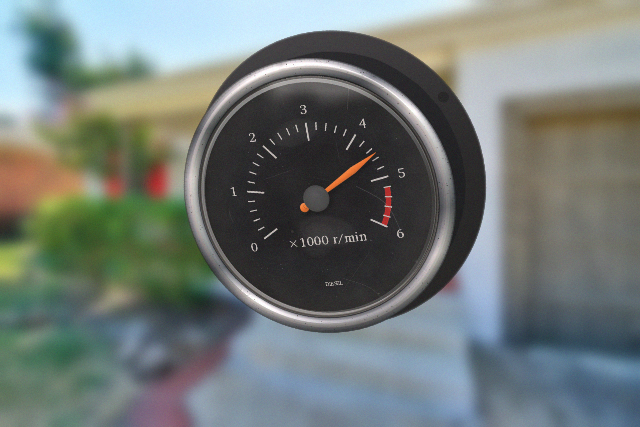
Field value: 4500 rpm
